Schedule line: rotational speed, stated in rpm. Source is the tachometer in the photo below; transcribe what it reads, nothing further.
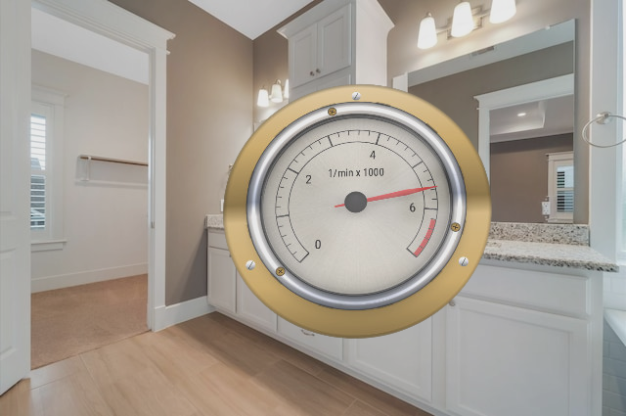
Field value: 5600 rpm
